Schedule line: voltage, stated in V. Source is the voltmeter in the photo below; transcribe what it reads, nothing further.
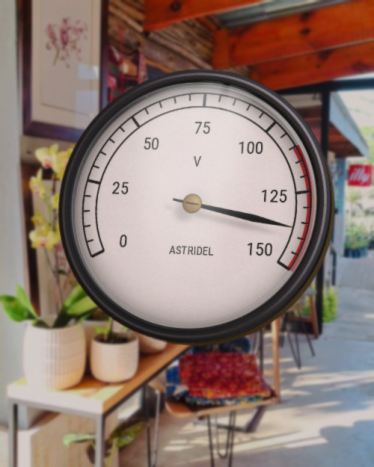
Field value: 137.5 V
